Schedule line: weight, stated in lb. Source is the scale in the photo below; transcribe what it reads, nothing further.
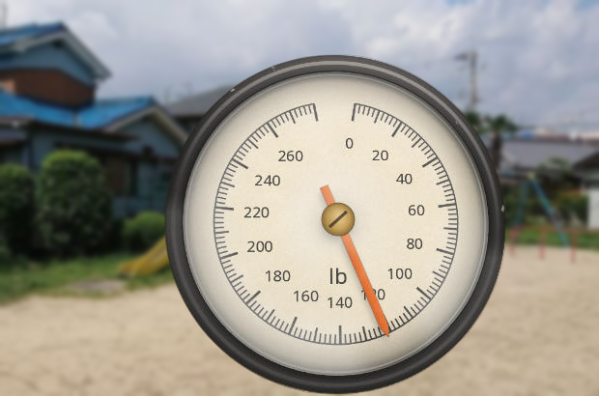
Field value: 122 lb
